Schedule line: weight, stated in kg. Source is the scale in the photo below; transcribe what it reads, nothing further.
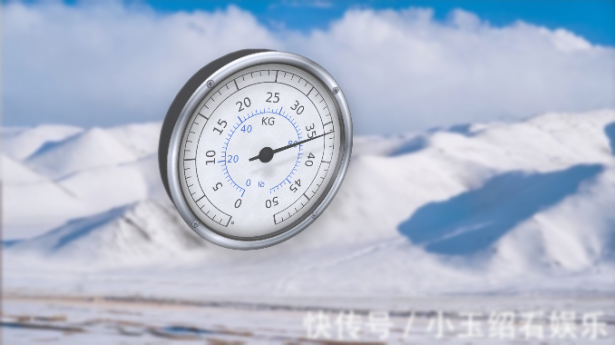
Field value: 36 kg
